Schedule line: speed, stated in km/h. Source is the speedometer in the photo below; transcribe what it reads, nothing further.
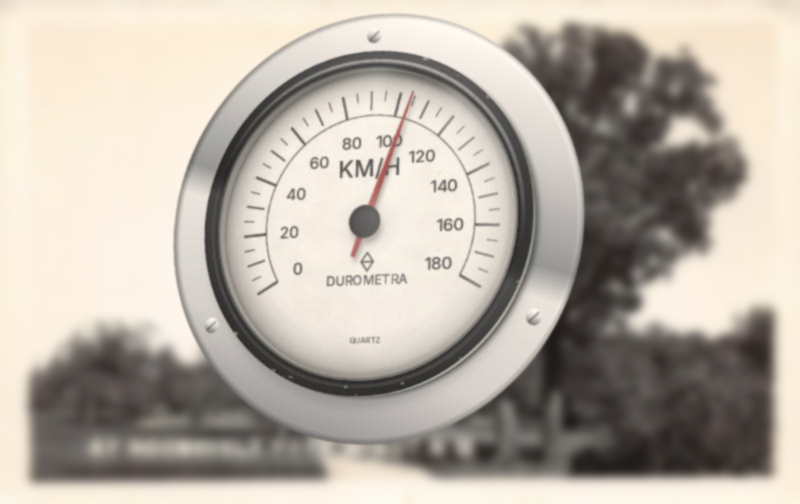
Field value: 105 km/h
